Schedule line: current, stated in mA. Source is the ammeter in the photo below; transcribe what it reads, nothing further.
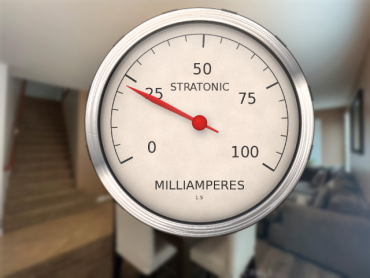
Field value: 22.5 mA
